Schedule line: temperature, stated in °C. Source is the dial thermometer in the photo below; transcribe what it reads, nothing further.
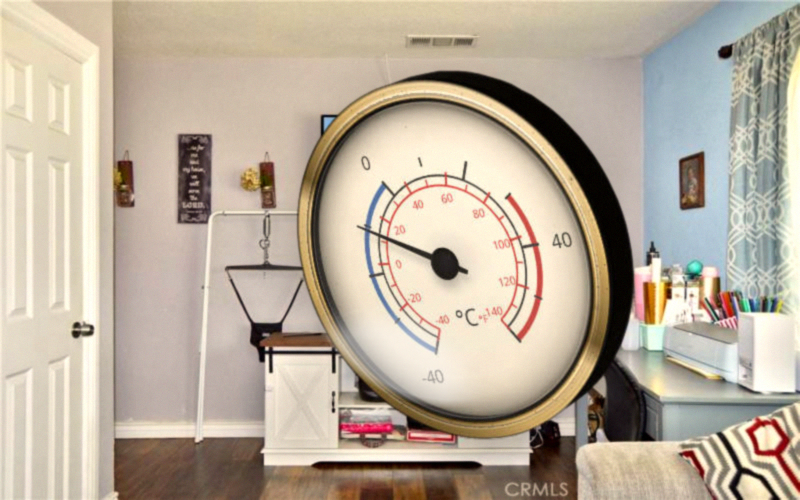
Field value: -10 °C
